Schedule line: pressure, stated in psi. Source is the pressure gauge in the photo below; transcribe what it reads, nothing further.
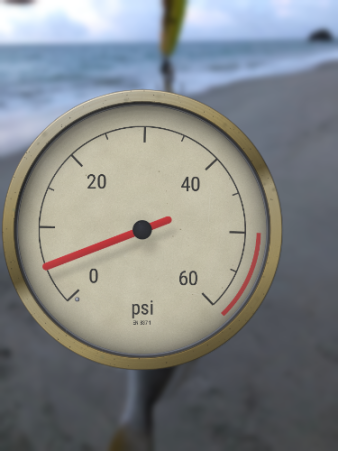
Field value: 5 psi
